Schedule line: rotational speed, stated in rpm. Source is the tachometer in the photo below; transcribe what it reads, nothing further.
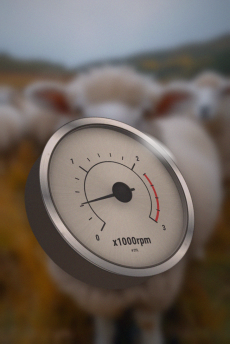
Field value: 400 rpm
